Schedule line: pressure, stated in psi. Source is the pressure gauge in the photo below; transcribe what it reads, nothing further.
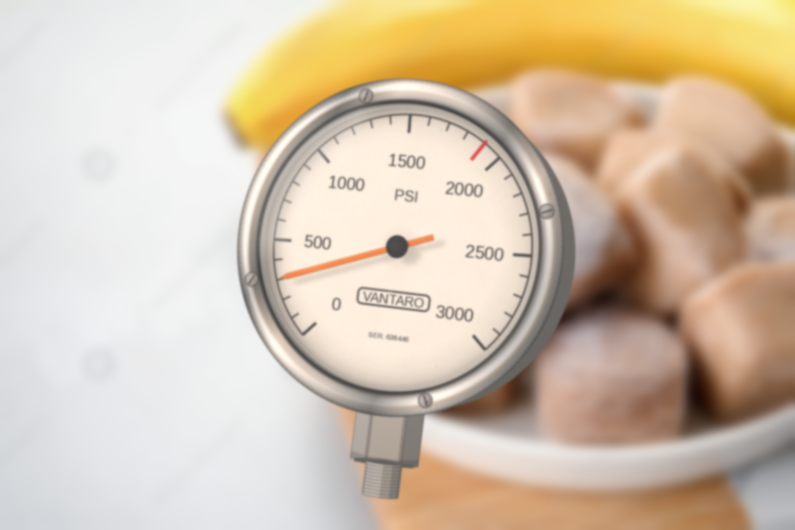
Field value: 300 psi
